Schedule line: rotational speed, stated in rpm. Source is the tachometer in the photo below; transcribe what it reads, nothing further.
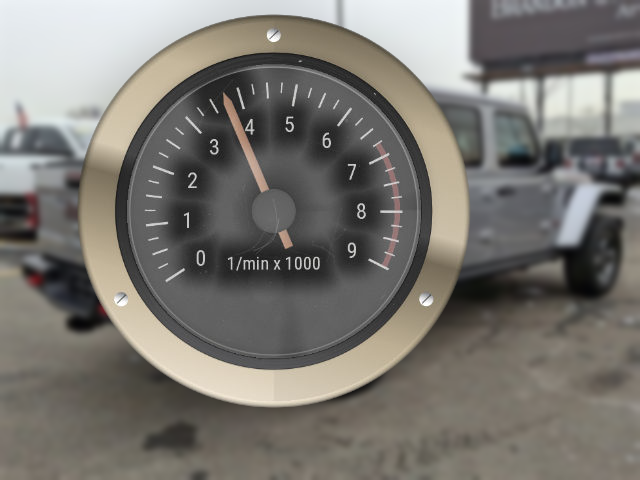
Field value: 3750 rpm
